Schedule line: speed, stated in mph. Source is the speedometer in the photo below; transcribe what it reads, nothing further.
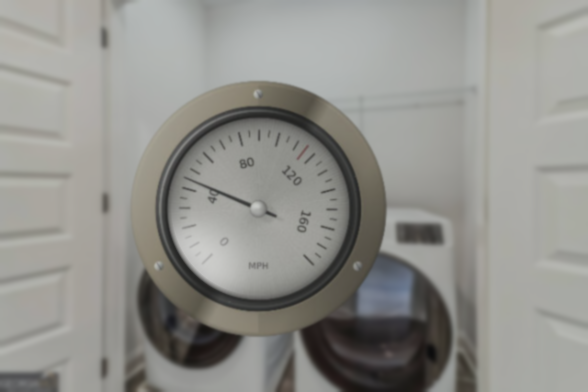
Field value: 45 mph
